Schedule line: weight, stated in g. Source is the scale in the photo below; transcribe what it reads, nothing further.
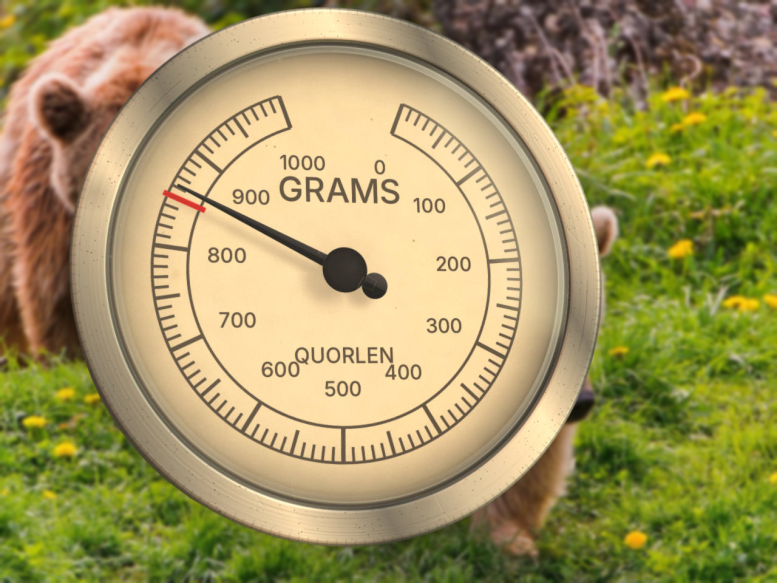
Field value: 860 g
